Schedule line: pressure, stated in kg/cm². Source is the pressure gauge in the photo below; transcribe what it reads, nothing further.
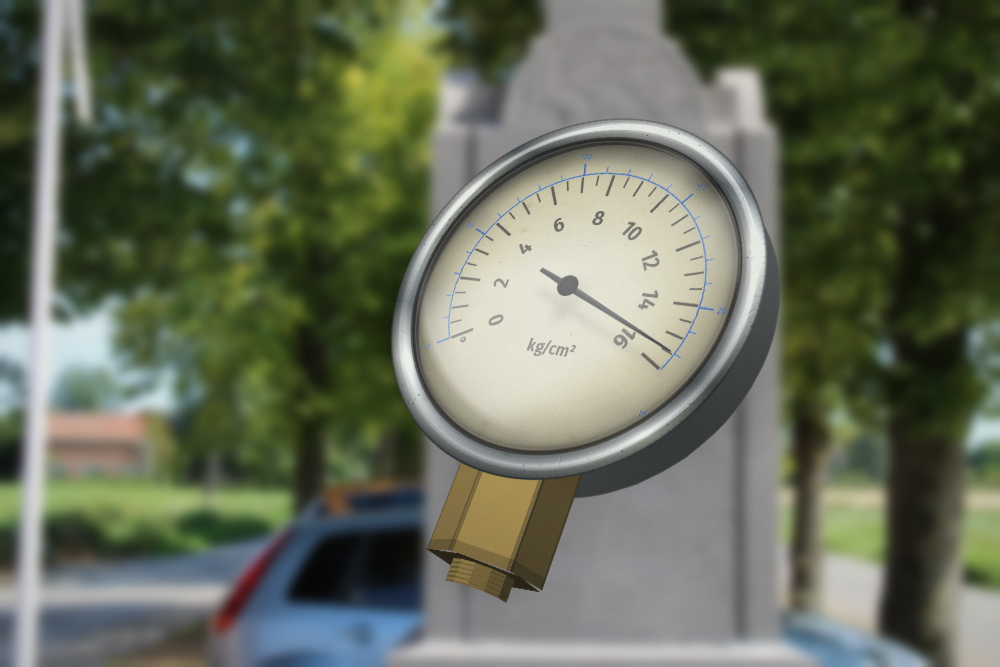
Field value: 15.5 kg/cm²
